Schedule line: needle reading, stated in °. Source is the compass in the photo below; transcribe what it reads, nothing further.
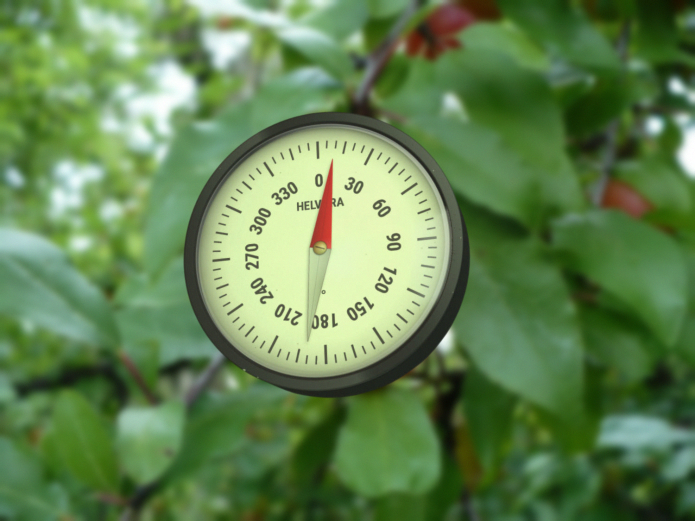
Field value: 10 °
